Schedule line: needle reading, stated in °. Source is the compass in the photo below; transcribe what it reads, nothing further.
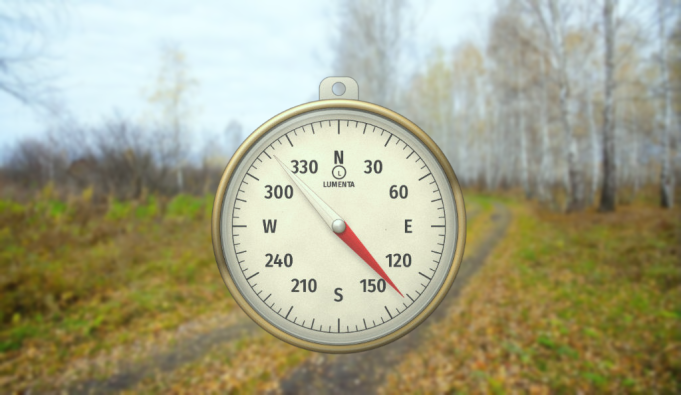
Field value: 137.5 °
